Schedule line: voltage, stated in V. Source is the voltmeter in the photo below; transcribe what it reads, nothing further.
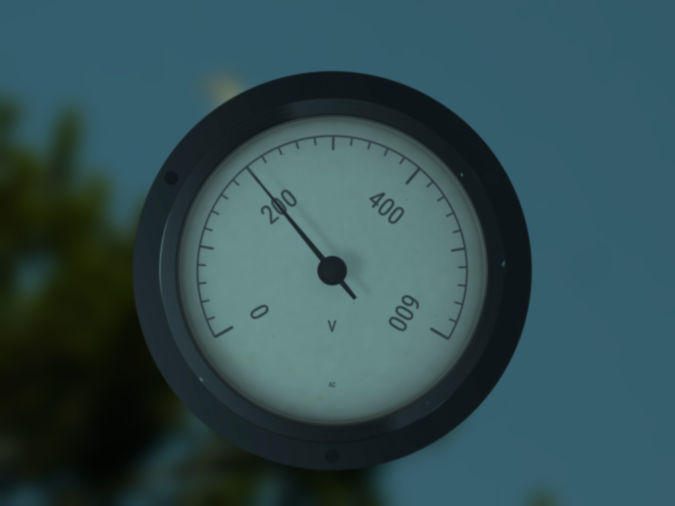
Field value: 200 V
